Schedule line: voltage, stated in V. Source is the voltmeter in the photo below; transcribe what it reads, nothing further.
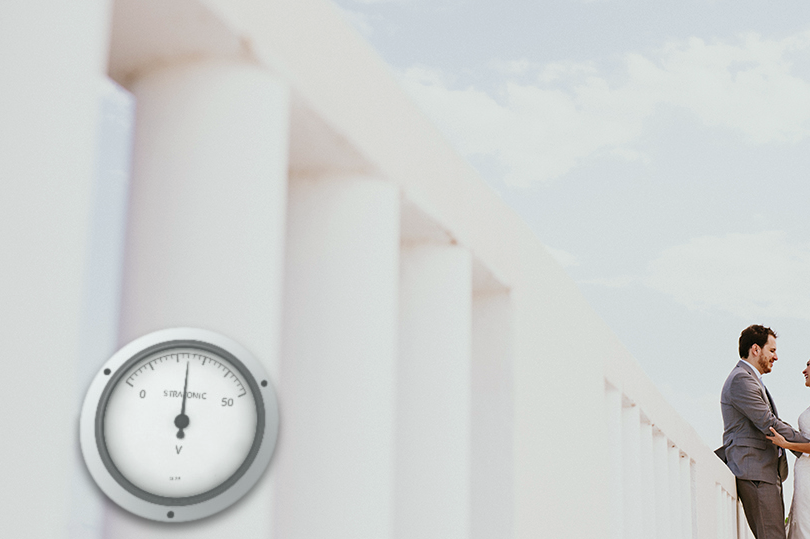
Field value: 24 V
